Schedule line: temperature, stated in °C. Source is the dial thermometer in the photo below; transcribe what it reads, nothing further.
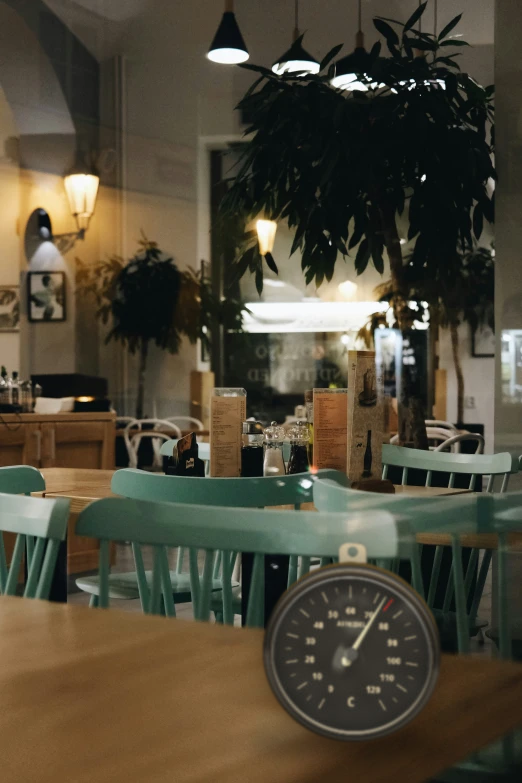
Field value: 72.5 °C
